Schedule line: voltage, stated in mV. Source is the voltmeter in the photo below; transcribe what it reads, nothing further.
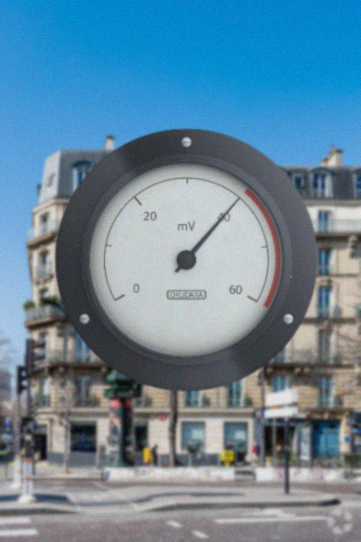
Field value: 40 mV
